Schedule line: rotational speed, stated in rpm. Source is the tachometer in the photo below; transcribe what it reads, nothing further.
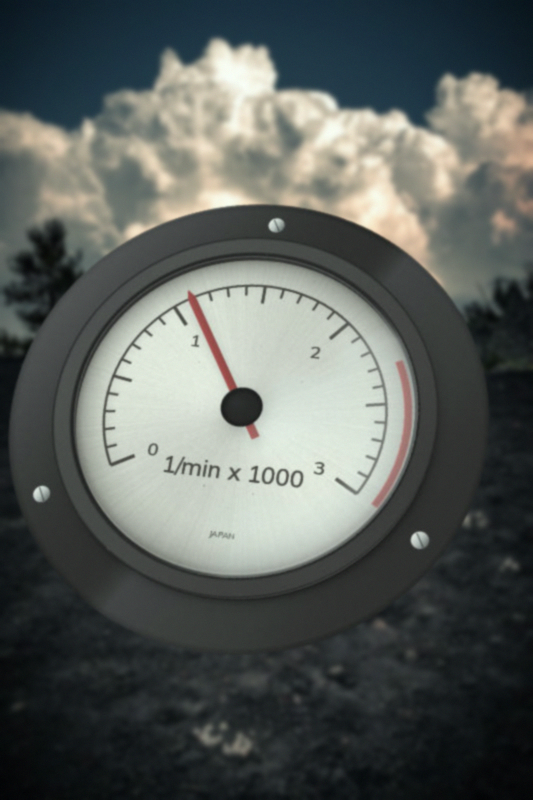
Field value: 1100 rpm
